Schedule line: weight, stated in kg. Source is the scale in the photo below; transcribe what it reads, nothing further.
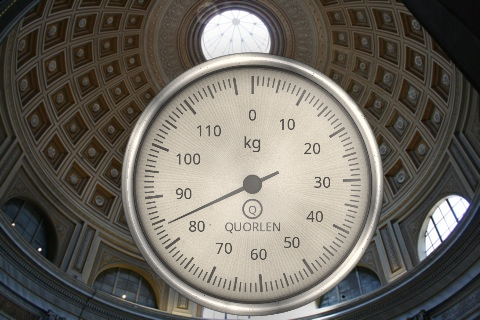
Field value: 84 kg
